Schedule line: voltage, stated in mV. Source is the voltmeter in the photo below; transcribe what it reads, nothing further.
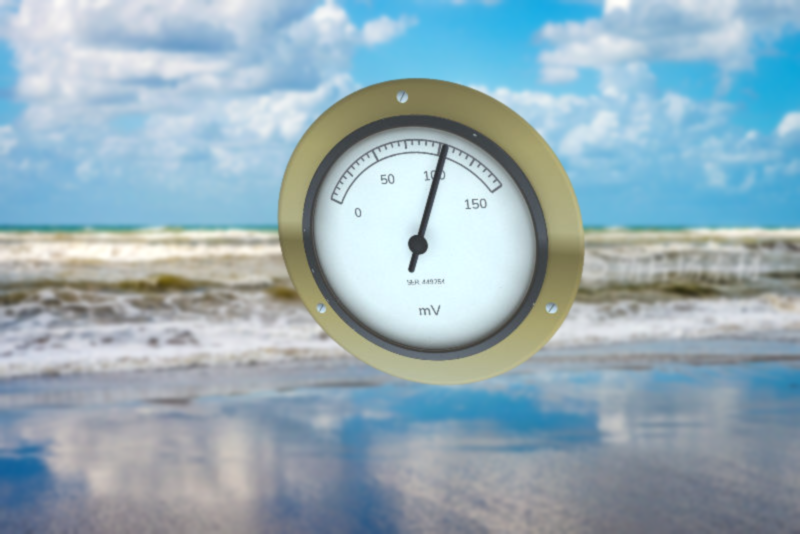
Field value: 105 mV
